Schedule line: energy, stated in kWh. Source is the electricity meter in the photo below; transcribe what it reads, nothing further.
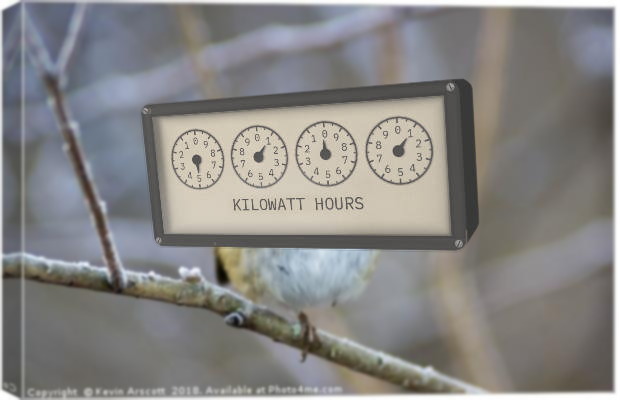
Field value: 5101 kWh
